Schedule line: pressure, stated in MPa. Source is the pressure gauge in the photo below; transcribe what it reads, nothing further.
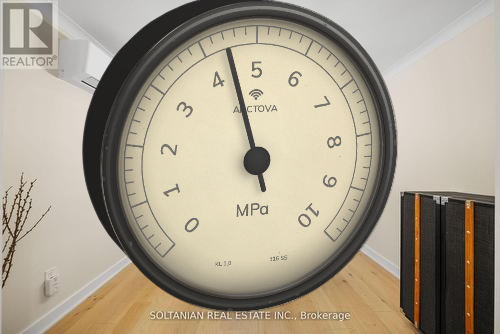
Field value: 4.4 MPa
